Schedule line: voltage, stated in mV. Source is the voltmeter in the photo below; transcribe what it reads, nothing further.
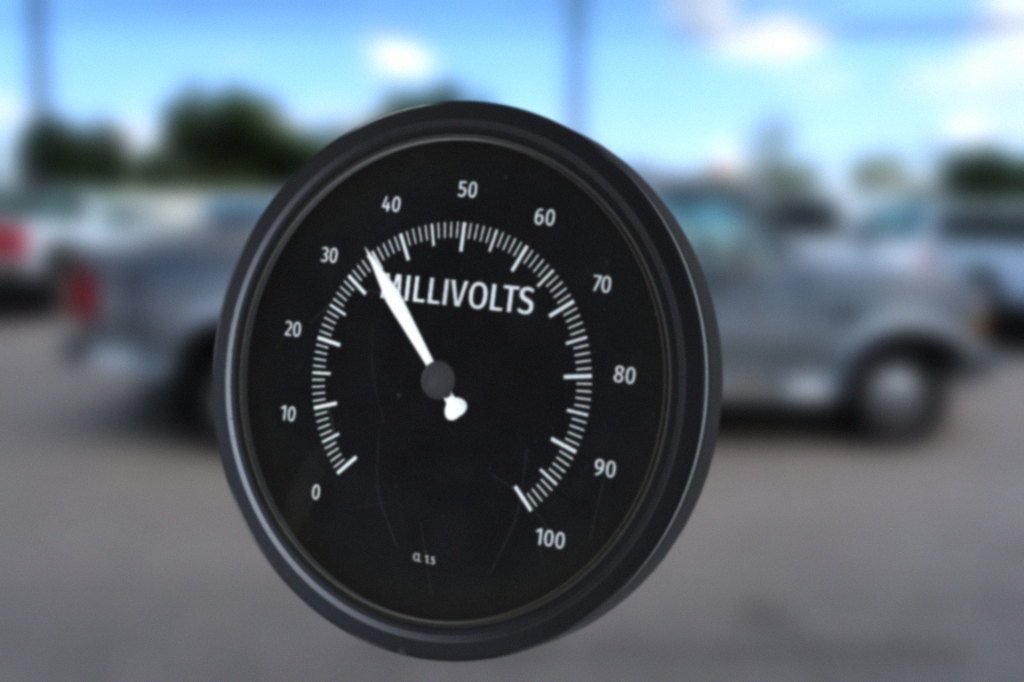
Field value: 35 mV
